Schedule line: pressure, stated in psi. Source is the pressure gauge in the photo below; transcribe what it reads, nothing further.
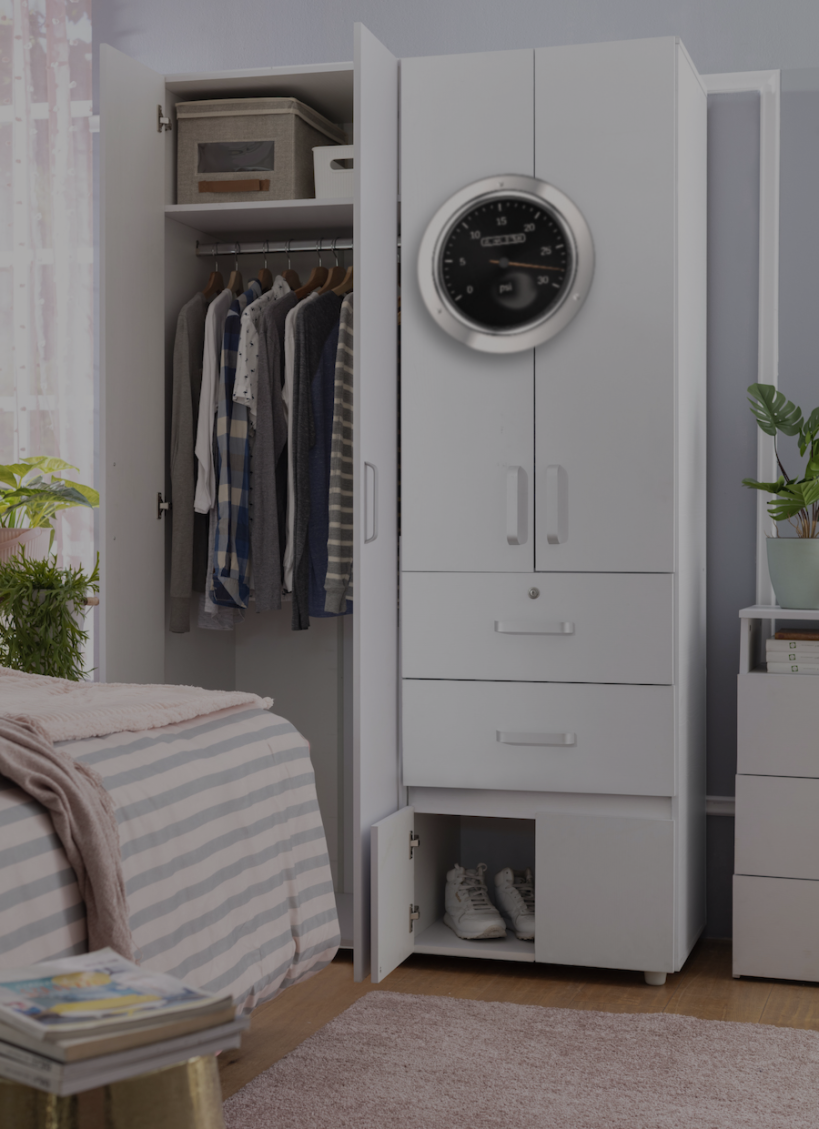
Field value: 28 psi
